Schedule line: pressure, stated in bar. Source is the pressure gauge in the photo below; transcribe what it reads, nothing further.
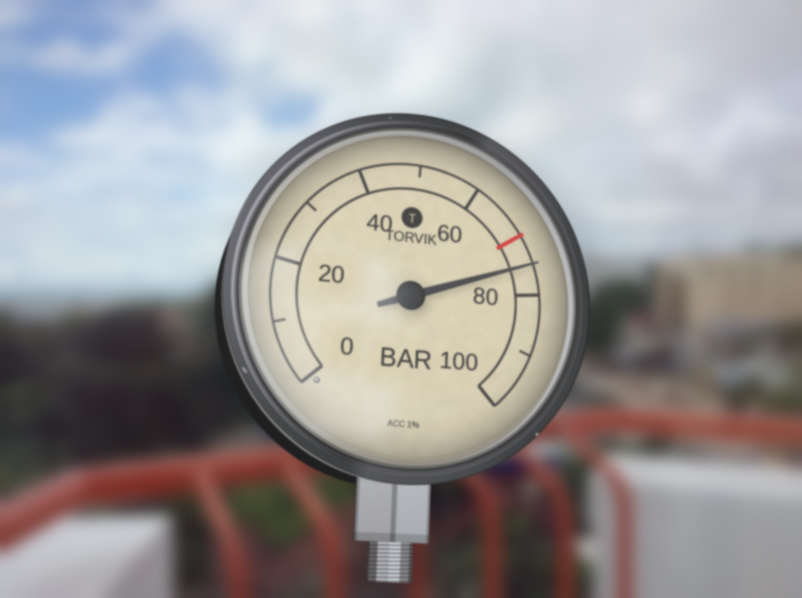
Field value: 75 bar
